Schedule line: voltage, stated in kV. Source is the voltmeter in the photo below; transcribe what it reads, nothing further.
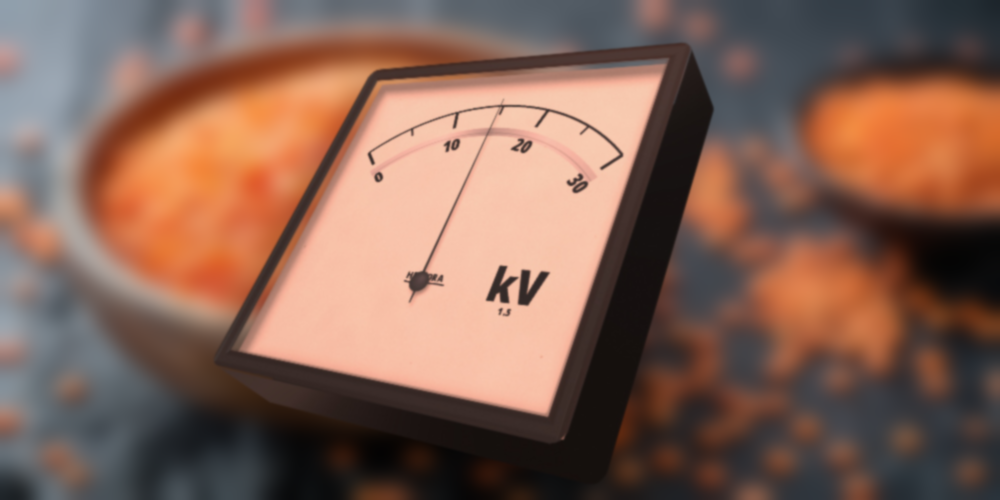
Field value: 15 kV
